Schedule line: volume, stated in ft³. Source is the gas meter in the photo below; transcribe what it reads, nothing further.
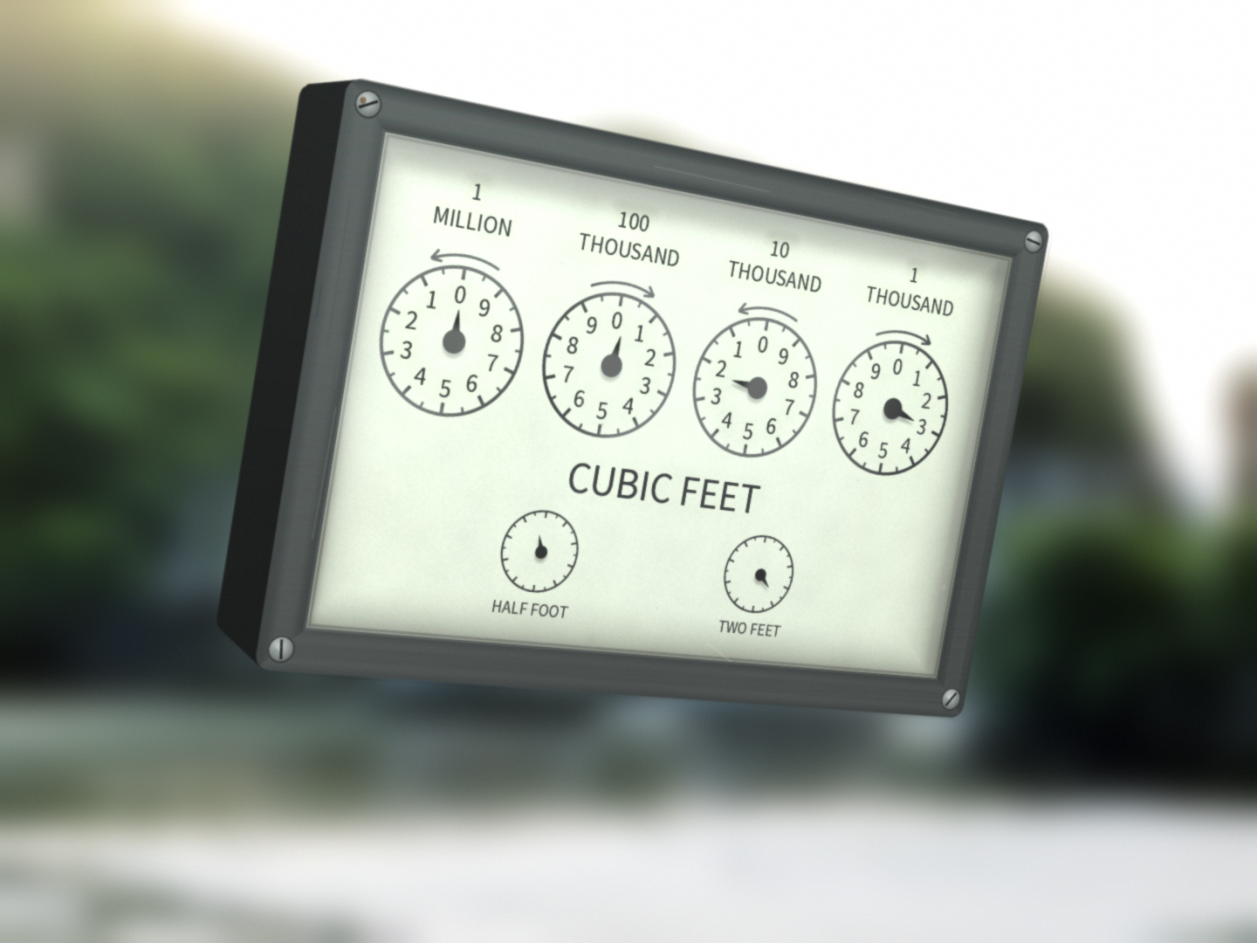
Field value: 2300 ft³
